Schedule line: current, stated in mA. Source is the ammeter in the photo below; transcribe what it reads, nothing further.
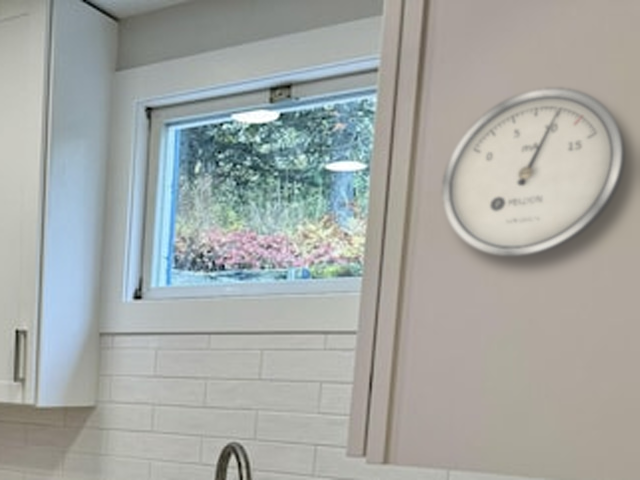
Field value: 10 mA
